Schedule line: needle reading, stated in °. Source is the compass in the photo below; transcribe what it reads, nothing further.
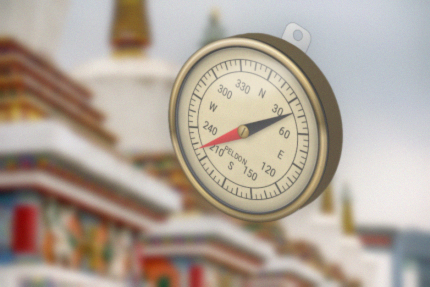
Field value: 220 °
